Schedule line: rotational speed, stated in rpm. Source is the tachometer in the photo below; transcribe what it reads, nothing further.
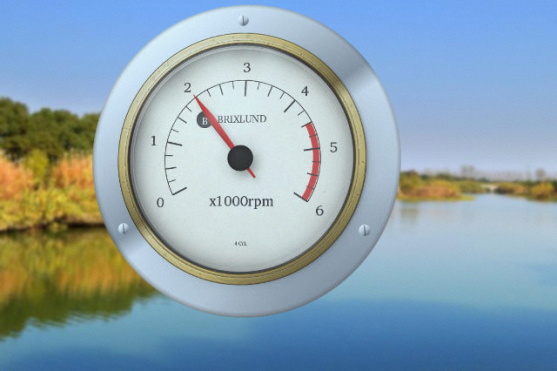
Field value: 2000 rpm
